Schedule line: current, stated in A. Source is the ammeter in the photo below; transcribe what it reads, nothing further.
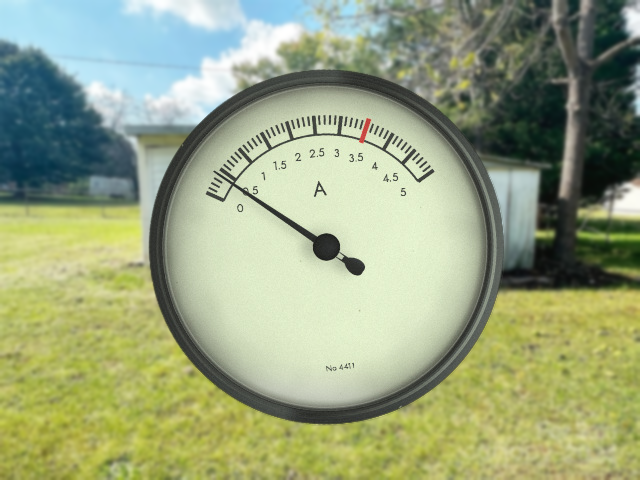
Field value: 0.4 A
